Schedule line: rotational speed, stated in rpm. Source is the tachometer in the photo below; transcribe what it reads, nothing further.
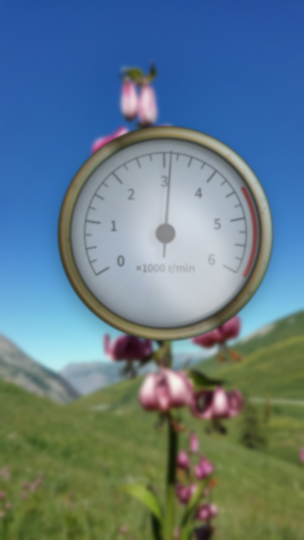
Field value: 3125 rpm
